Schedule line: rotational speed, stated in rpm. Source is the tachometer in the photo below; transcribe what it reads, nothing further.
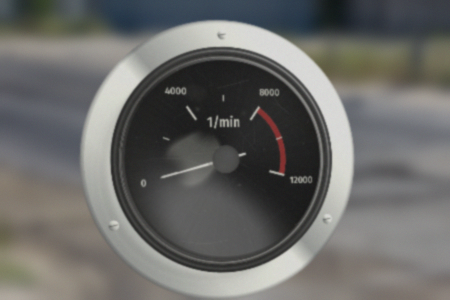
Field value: 0 rpm
